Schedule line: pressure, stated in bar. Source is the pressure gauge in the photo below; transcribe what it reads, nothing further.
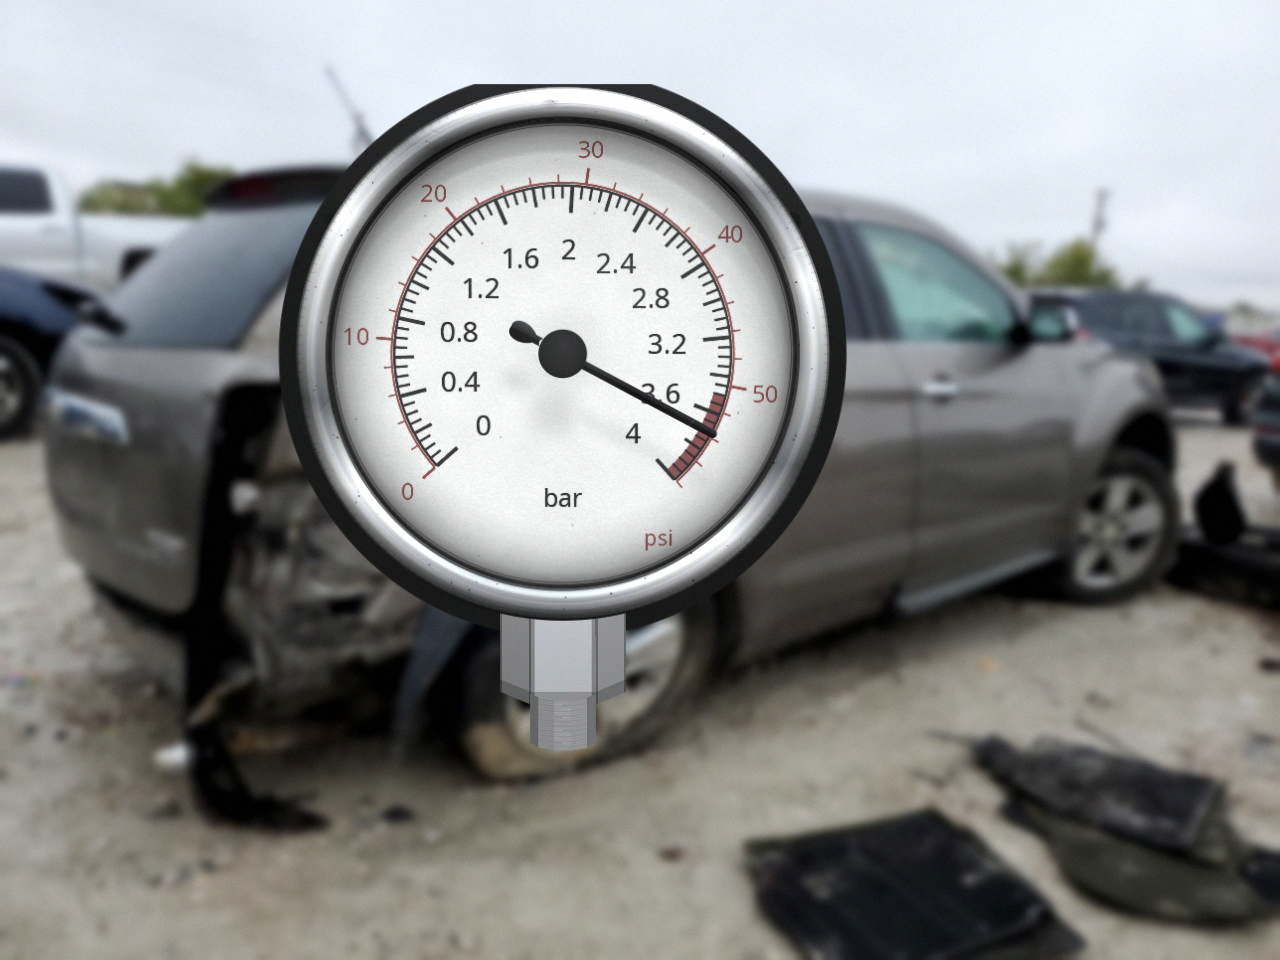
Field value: 3.7 bar
